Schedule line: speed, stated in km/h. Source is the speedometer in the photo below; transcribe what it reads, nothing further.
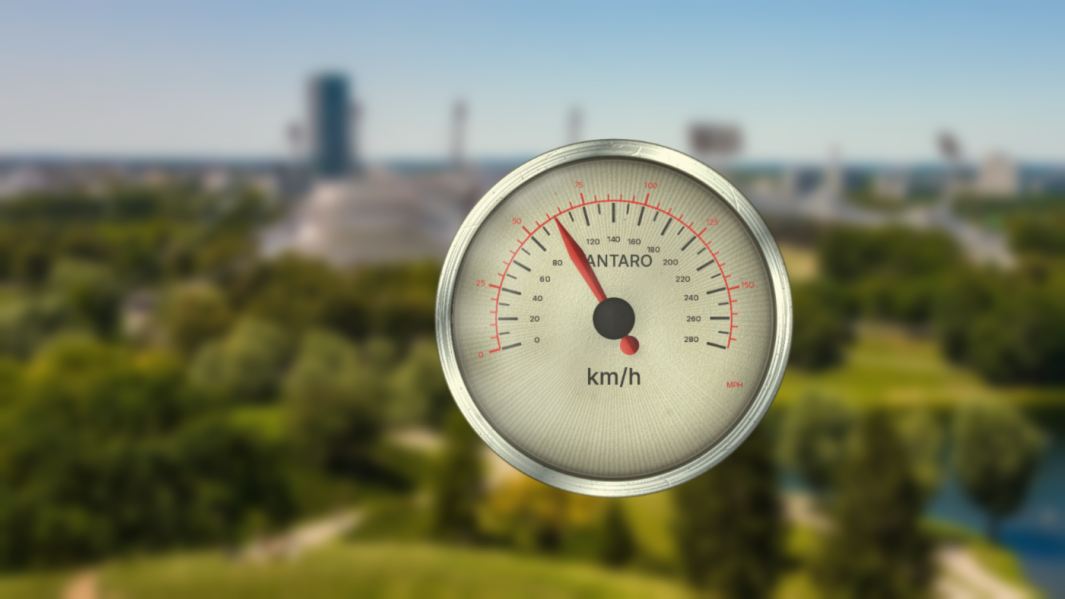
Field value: 100 km/h
